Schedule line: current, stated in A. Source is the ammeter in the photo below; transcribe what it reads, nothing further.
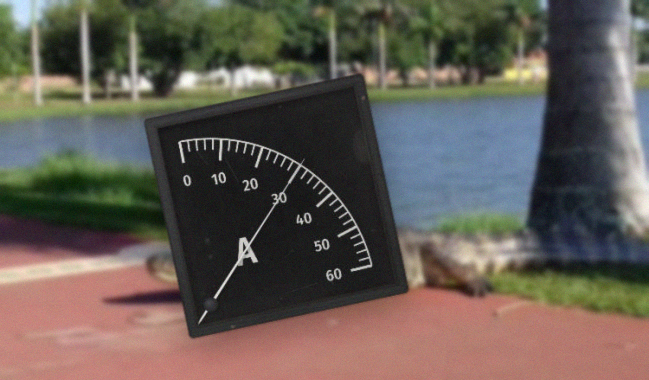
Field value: 30 A
